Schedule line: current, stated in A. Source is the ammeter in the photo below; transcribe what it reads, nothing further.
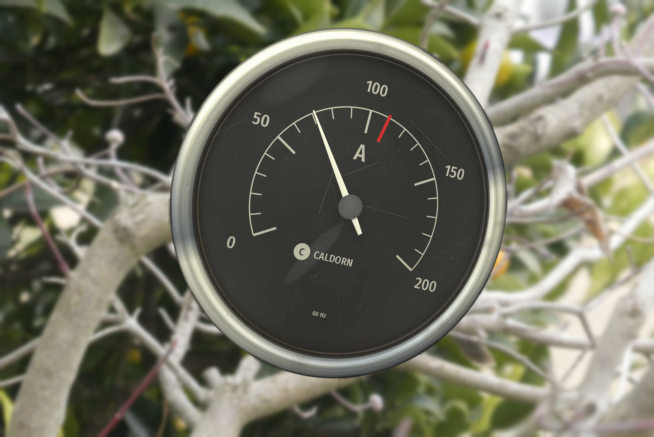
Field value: 70 A
